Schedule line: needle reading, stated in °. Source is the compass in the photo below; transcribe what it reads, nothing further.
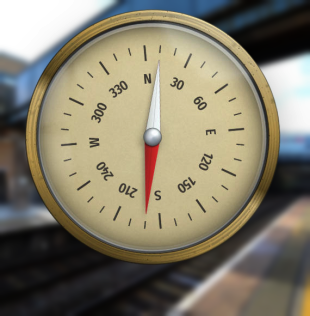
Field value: 190 °
